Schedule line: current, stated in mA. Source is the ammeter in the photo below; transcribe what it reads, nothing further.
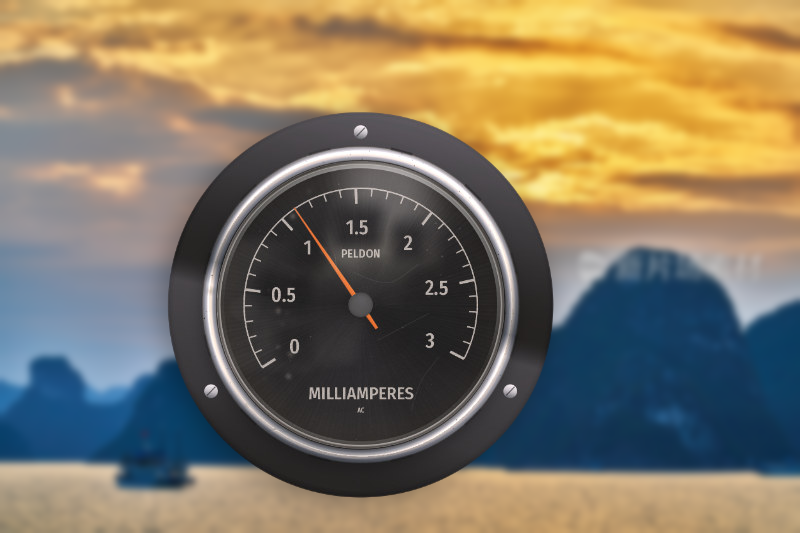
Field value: 1.1 mA
